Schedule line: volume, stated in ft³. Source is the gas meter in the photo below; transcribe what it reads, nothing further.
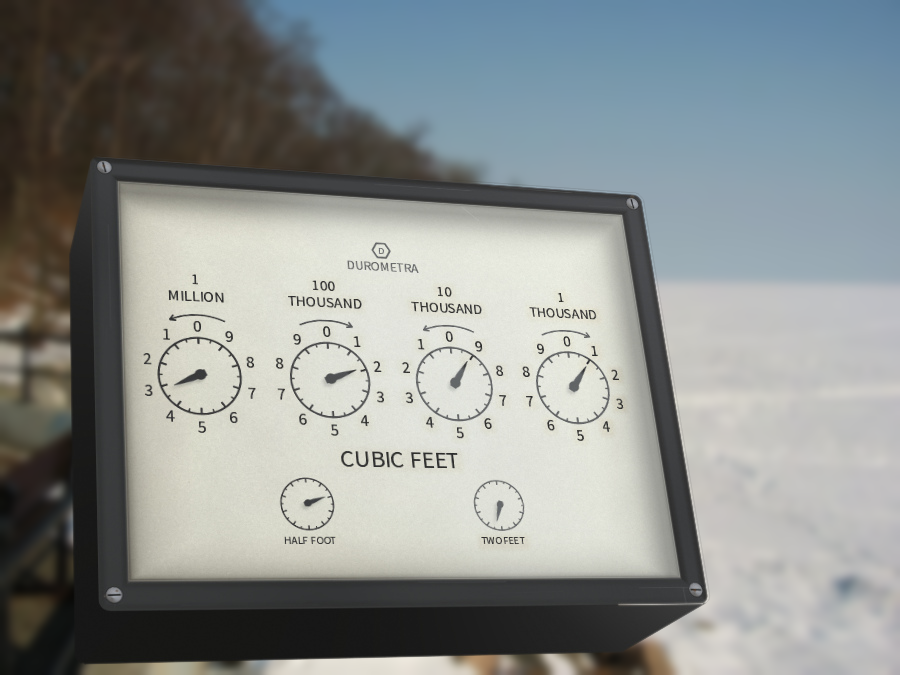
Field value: 319100 ft³
